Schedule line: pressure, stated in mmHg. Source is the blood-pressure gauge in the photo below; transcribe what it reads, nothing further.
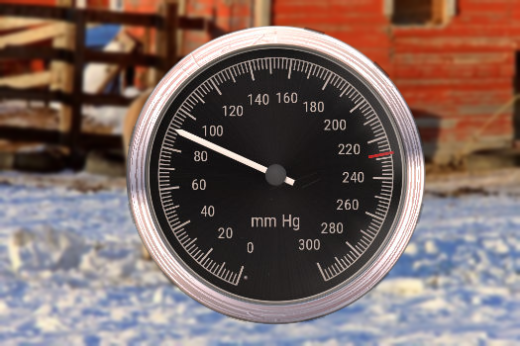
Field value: 90 mmHg
